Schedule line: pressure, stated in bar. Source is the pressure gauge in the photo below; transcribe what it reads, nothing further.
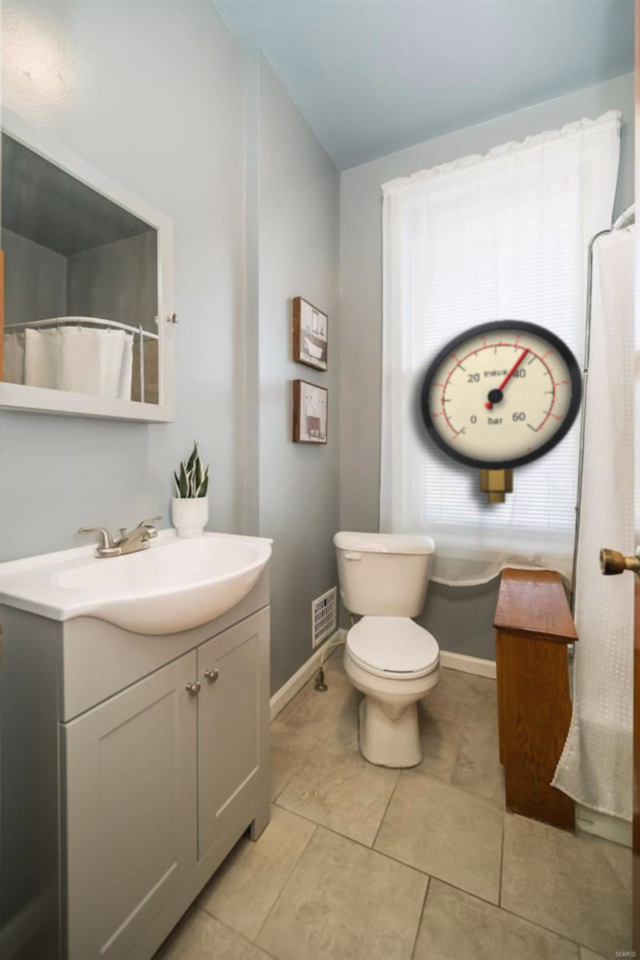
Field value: 37.5 bar
